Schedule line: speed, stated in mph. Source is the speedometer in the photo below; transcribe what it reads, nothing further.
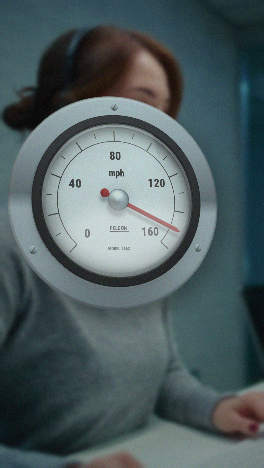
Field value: 150 mph
